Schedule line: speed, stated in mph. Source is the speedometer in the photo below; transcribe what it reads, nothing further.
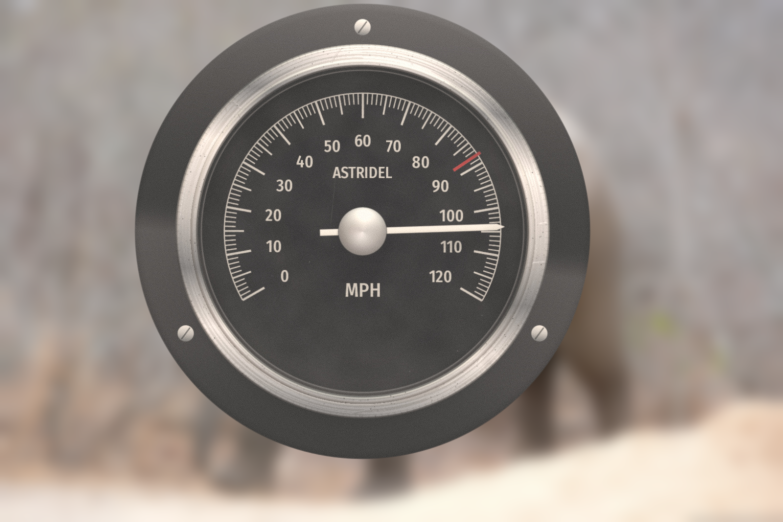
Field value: 104 mph
